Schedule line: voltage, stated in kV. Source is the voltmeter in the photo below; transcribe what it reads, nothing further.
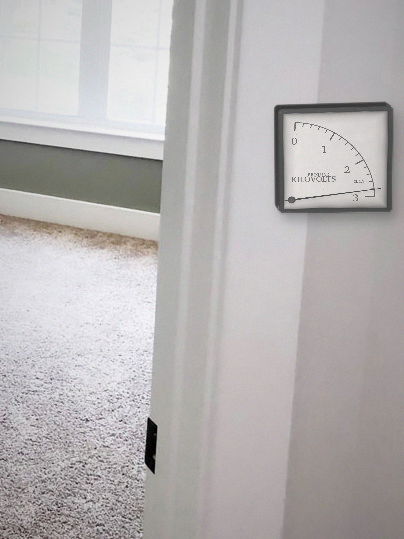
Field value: 2.8 kV
